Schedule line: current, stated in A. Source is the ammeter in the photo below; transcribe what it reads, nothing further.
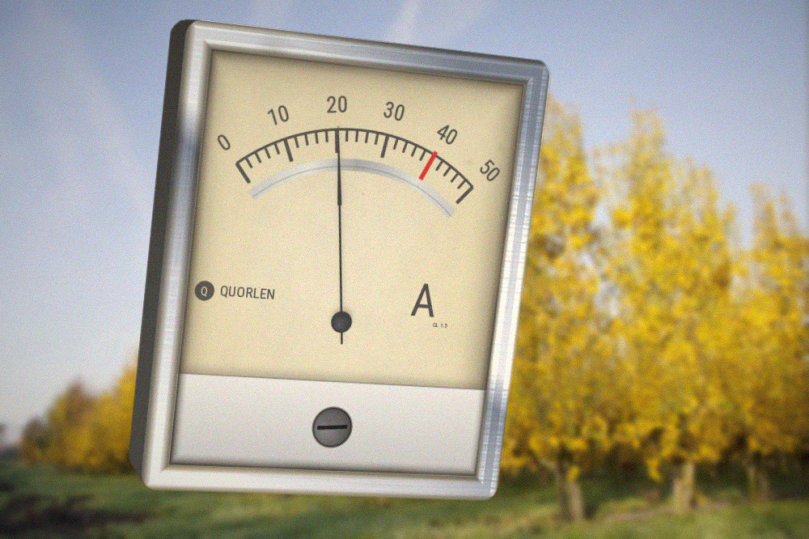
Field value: 20 A
